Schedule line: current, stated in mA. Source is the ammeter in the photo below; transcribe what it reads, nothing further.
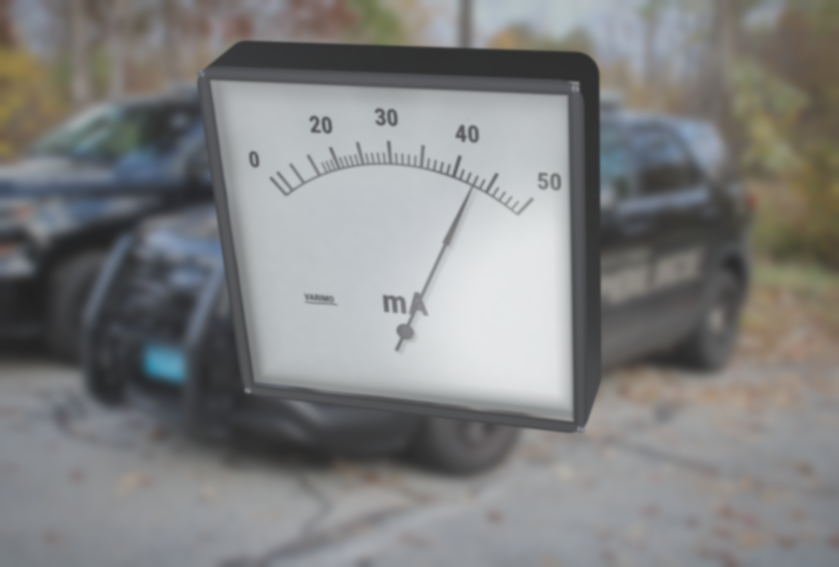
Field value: 43 mA
